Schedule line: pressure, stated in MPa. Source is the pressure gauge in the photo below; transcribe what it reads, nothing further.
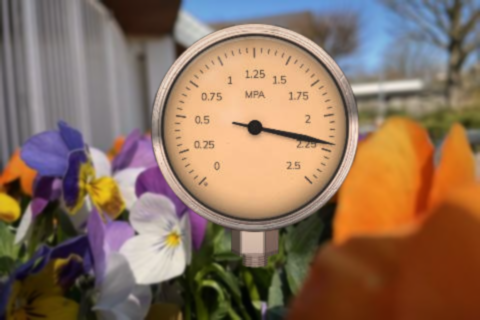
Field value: 2.2 MPa
